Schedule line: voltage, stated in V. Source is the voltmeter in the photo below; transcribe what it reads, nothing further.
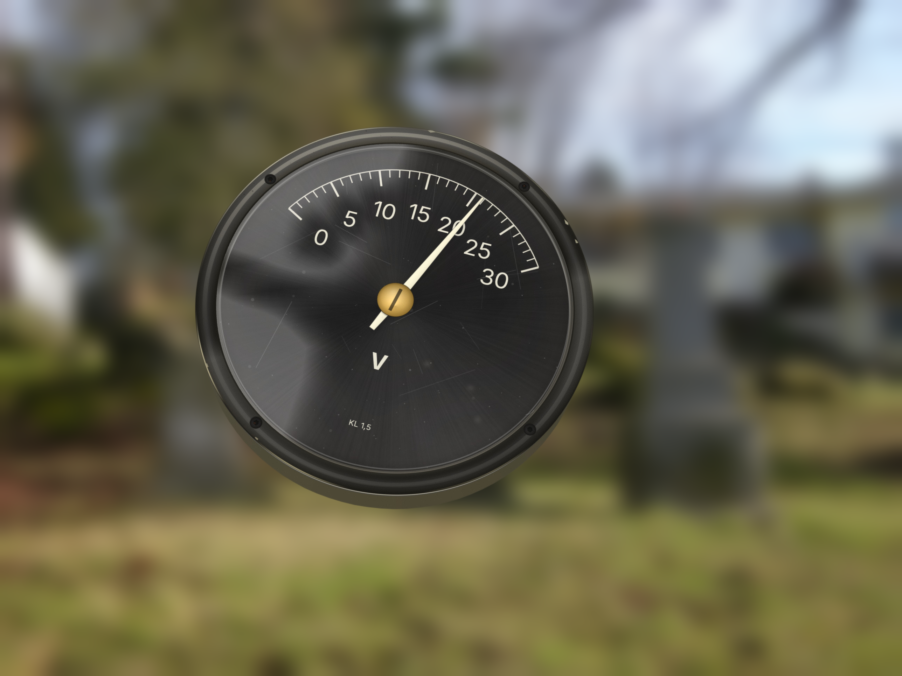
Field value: 21 V
